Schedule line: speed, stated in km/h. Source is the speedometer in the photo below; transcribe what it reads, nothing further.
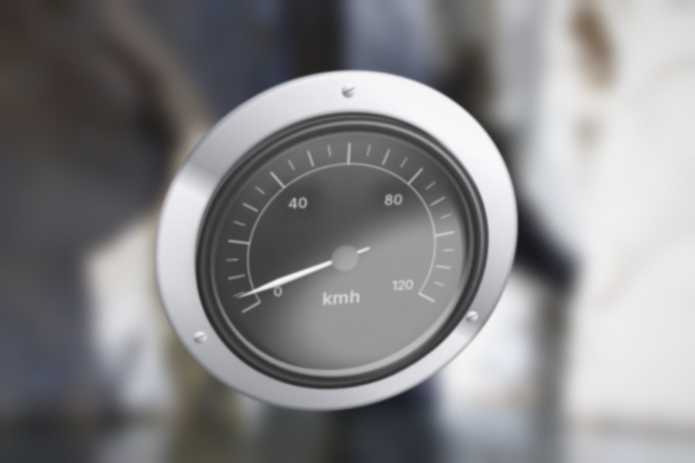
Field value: 5 km/h
